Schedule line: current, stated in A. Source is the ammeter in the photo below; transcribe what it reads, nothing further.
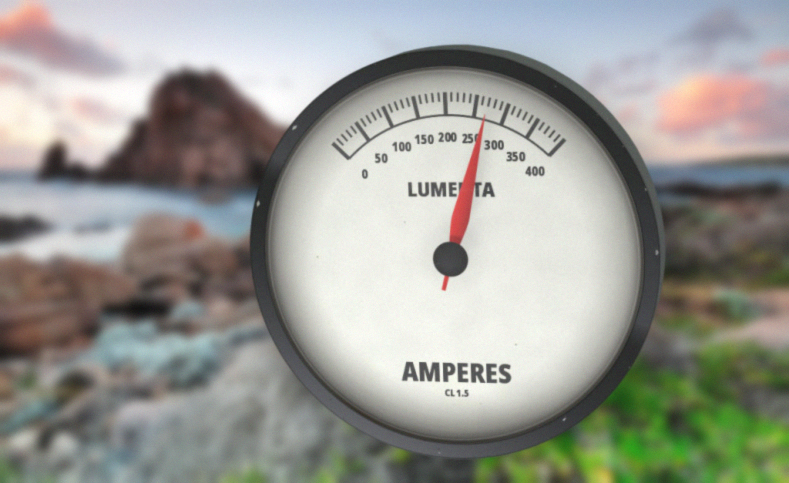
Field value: 270 A
